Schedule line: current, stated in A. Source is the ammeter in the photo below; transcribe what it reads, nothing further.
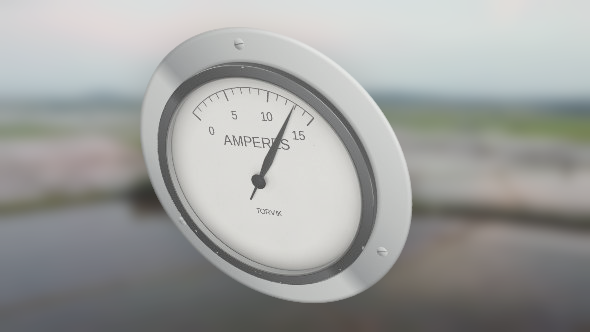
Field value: 13 A
